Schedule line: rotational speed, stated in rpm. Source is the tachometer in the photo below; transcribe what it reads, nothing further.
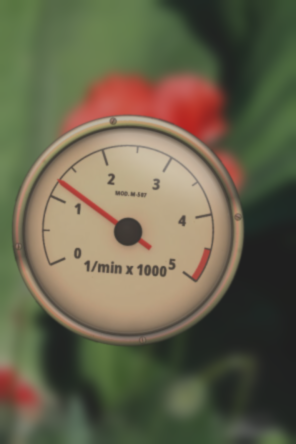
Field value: 1250 rpm
